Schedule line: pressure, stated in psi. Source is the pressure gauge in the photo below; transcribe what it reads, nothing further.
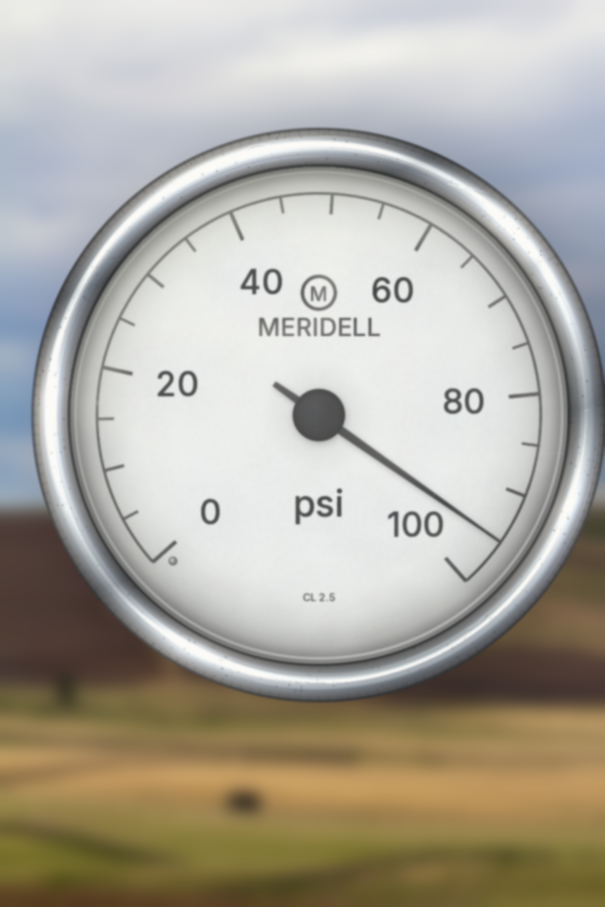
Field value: 95 psi
